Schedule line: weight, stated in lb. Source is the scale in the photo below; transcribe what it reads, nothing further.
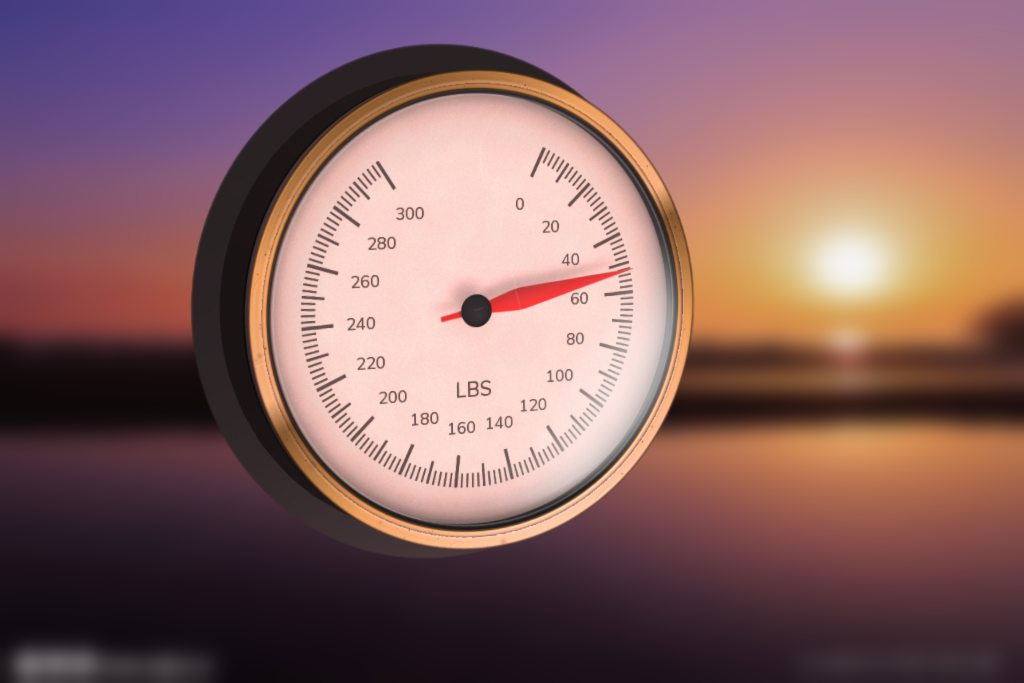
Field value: 52 lb
